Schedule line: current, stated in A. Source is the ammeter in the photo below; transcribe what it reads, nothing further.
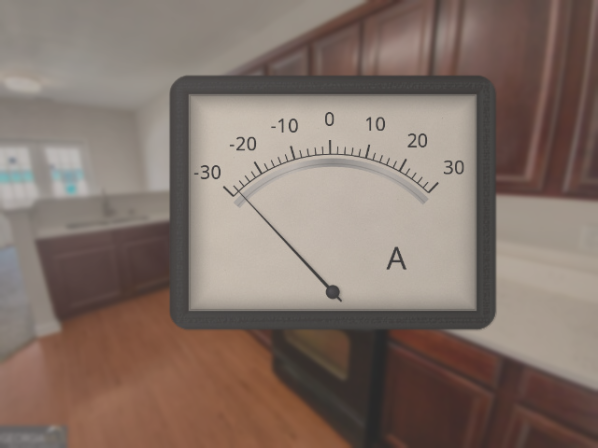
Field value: -28 A
